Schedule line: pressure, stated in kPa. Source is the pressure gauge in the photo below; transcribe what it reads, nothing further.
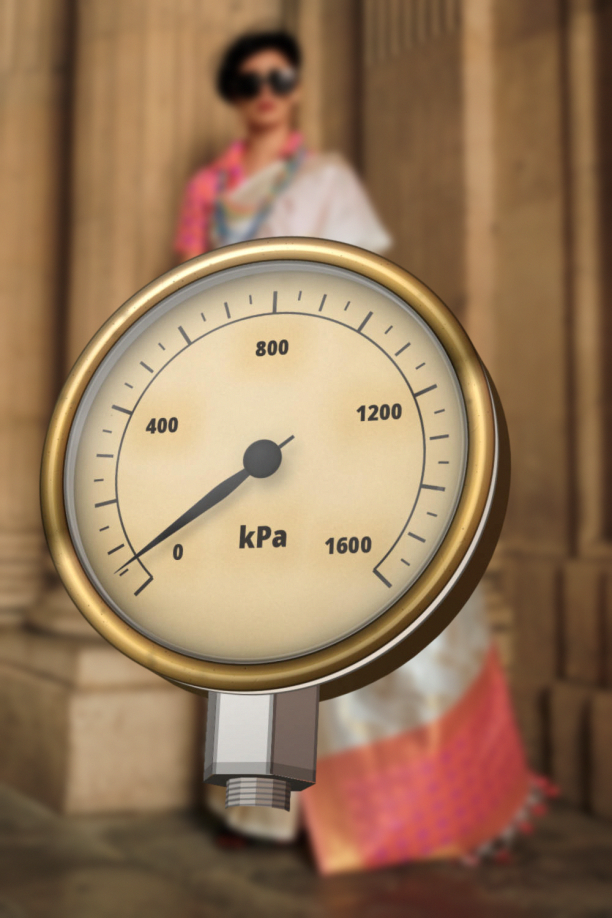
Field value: 50 kPa
